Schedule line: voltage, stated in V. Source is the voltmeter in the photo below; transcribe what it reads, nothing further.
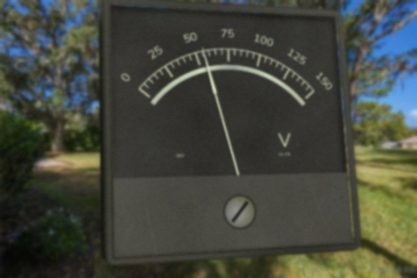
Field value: 55 V
